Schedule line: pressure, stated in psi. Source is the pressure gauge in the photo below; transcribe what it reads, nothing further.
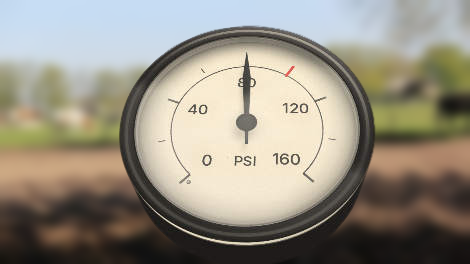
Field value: 80 psi
